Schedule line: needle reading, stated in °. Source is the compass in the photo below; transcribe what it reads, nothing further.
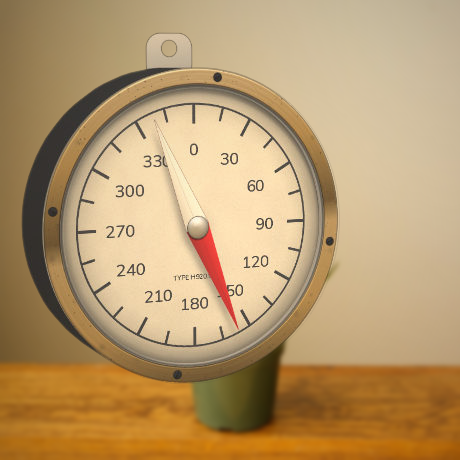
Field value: 157.5 °
